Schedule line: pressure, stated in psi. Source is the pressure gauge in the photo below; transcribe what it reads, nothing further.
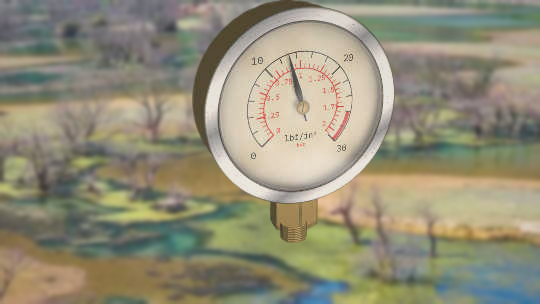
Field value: 13 psi
